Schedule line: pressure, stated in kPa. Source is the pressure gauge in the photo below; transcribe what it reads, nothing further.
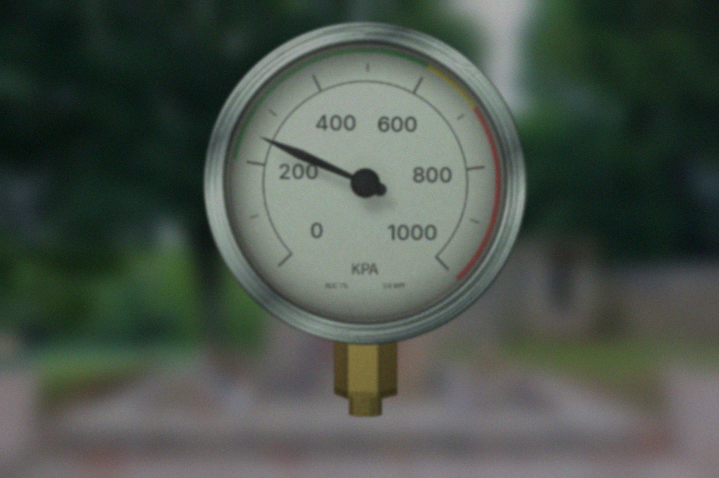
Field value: 250 kPa
